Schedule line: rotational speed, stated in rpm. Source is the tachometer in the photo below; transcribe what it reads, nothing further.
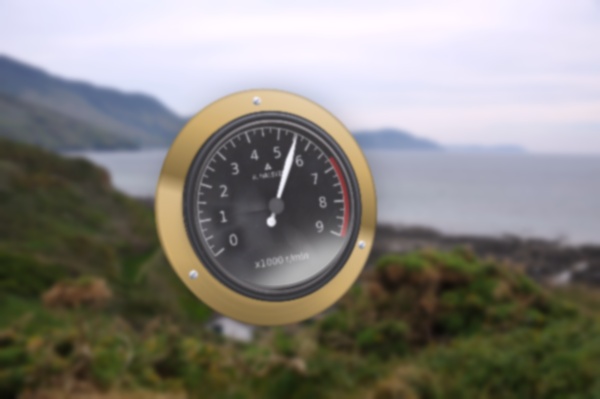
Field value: 5500 rpm
